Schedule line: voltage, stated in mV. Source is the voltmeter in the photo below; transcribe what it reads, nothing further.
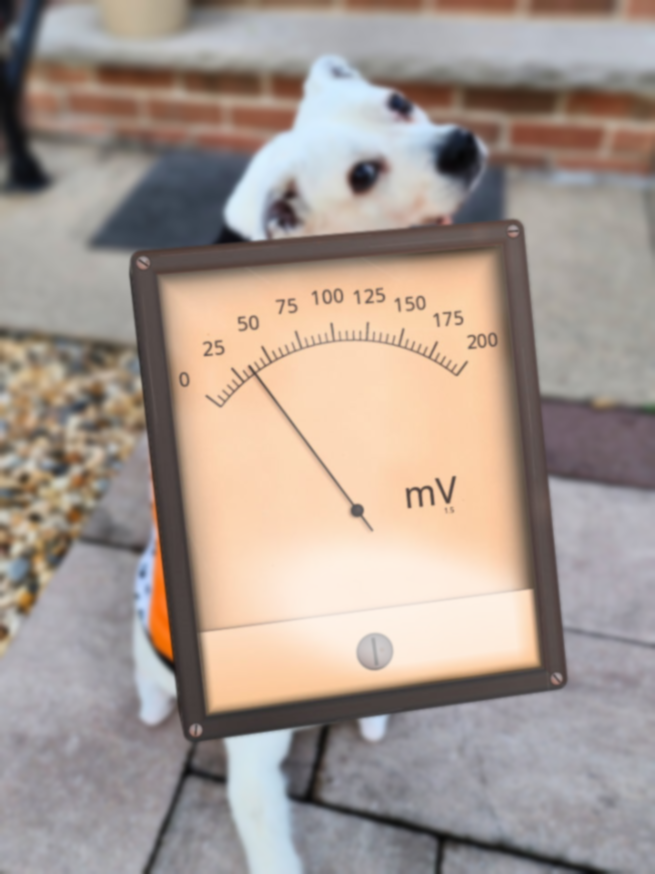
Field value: 35 mV
